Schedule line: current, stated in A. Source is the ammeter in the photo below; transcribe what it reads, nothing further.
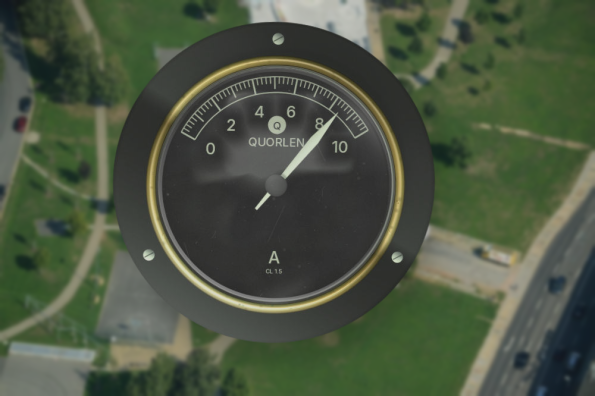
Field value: 8.4 A
